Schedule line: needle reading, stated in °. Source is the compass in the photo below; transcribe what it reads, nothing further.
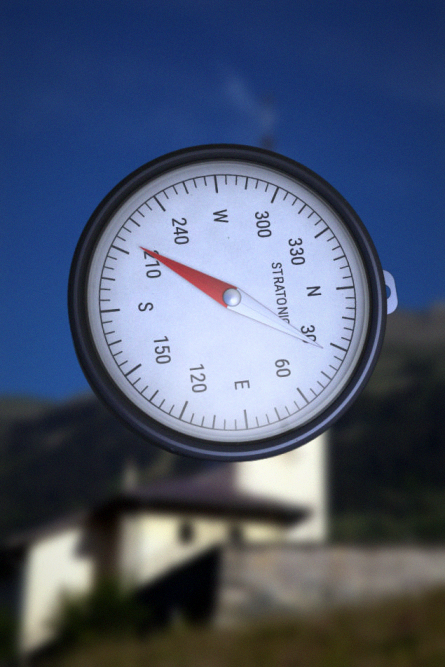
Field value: 215 °
